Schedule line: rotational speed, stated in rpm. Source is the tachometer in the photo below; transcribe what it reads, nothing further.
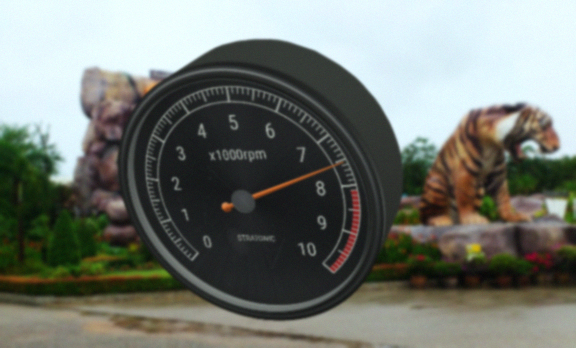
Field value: 7500 rpm
